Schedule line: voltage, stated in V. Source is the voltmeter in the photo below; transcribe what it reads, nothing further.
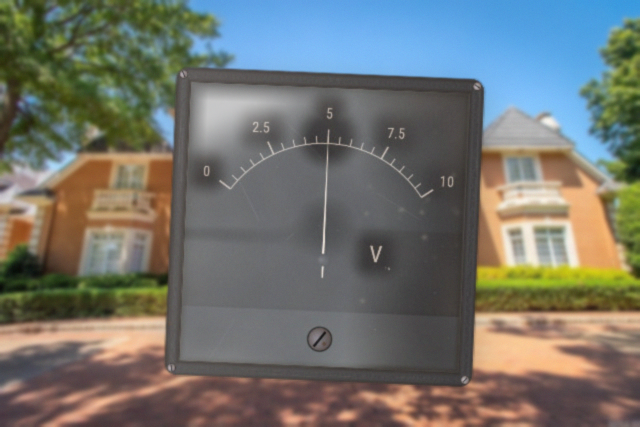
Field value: 5 V
